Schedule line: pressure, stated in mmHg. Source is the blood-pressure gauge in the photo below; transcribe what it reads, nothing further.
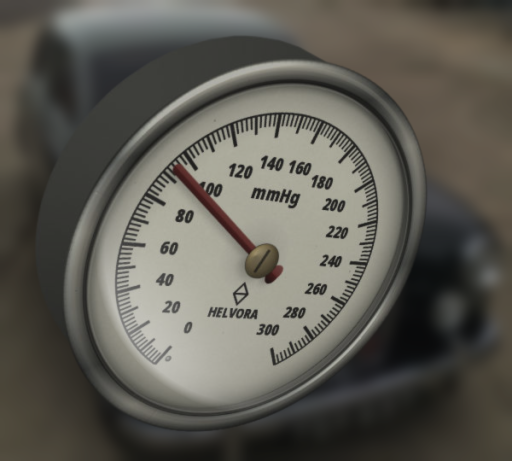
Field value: 94 mmHg
